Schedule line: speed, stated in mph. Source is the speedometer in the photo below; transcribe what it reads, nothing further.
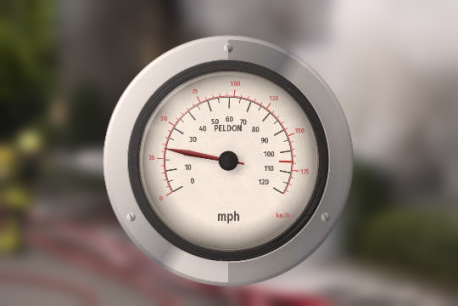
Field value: 20 mph
